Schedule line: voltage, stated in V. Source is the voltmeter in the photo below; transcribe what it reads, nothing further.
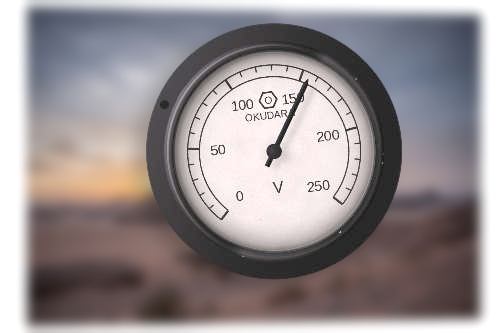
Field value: 155 V
